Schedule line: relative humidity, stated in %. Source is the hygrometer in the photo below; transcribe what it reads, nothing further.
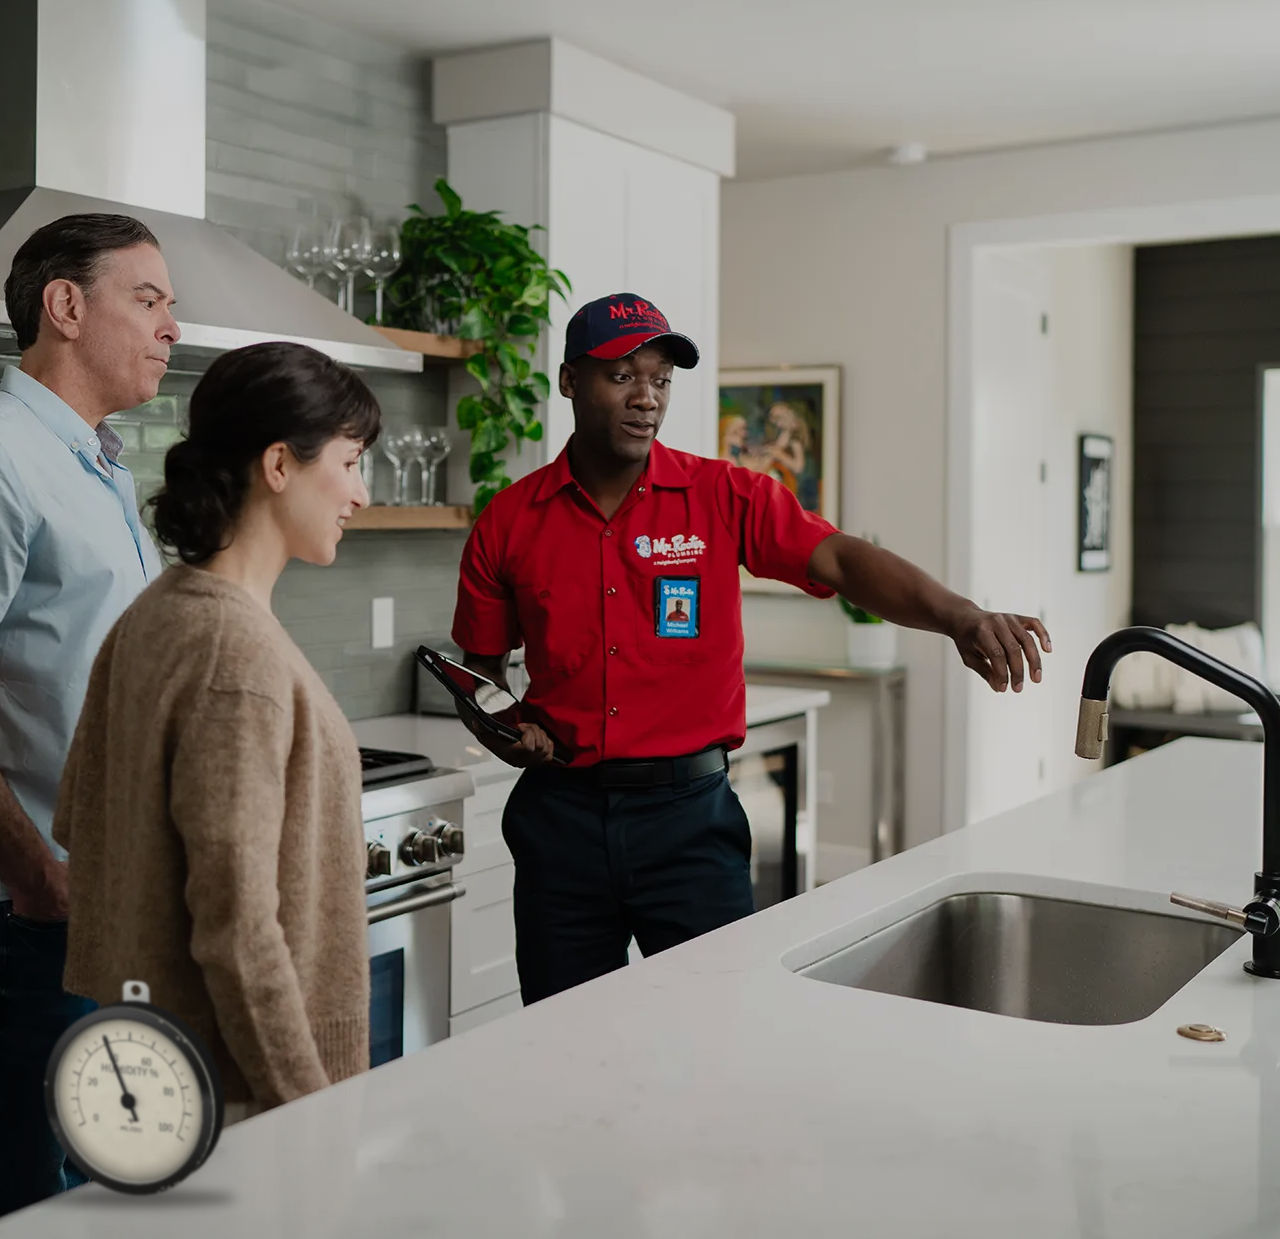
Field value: 40 %
